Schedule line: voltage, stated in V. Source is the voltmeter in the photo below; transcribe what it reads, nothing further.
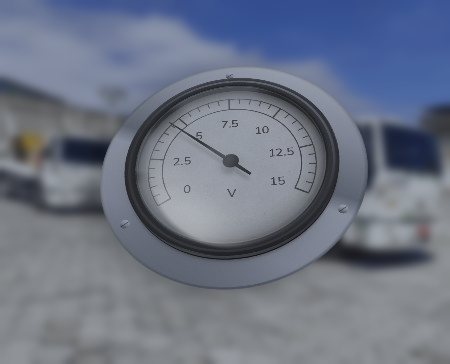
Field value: 4.5 V
